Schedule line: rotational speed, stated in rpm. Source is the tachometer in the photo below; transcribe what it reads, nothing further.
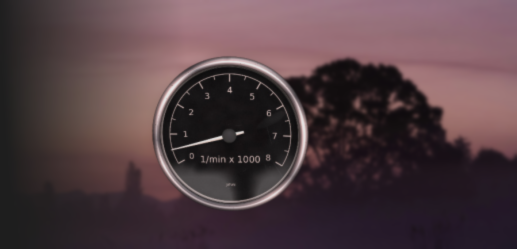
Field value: 500 rpm
